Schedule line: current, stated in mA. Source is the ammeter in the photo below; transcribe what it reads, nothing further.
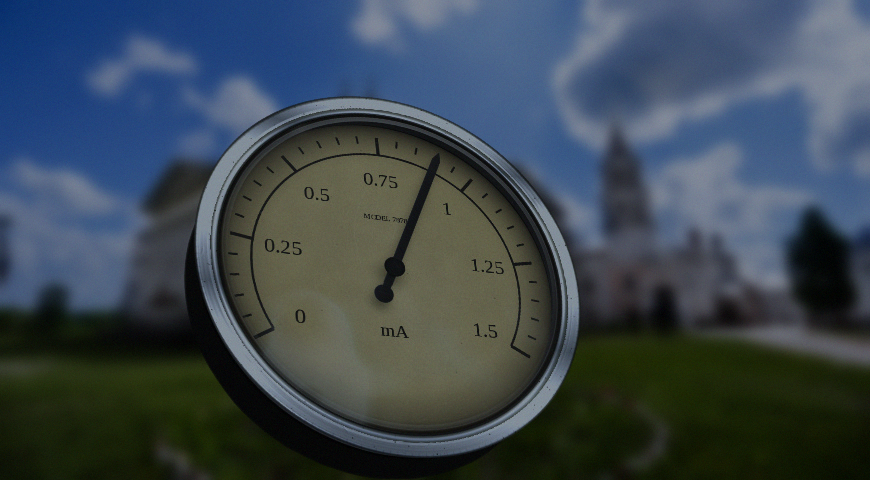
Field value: 0.9 mA
